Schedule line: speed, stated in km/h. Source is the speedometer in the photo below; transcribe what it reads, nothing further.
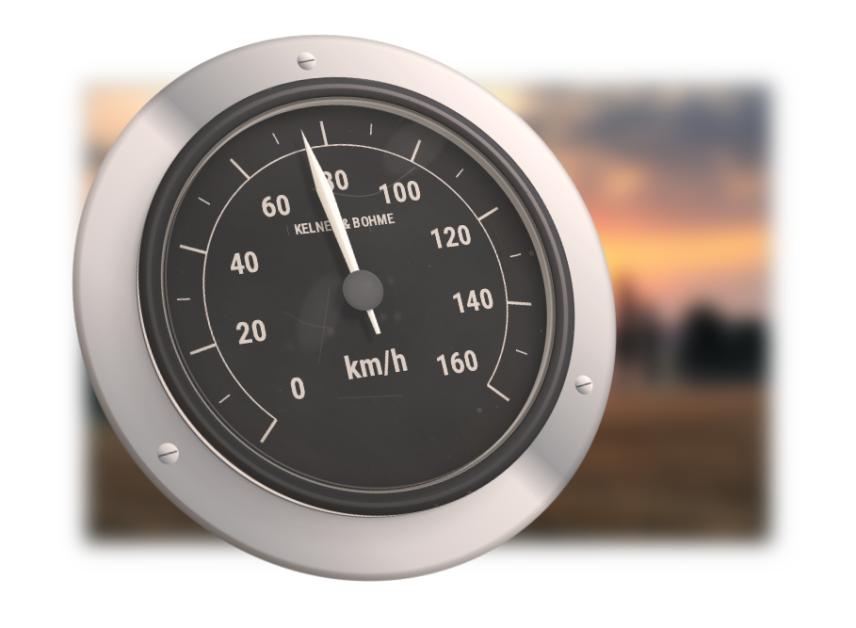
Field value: 75 km/h
